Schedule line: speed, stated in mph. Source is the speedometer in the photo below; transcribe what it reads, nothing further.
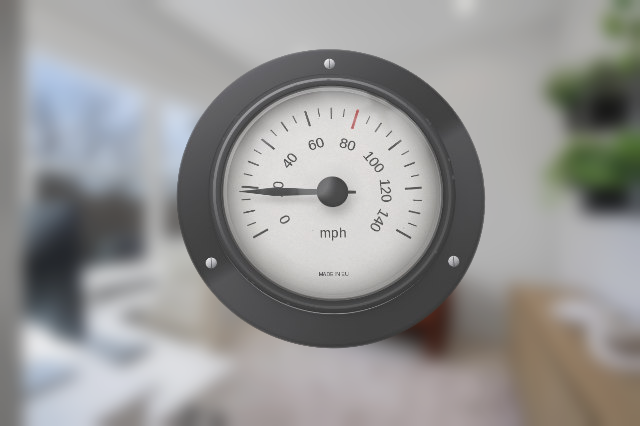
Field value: 17.5 mph
